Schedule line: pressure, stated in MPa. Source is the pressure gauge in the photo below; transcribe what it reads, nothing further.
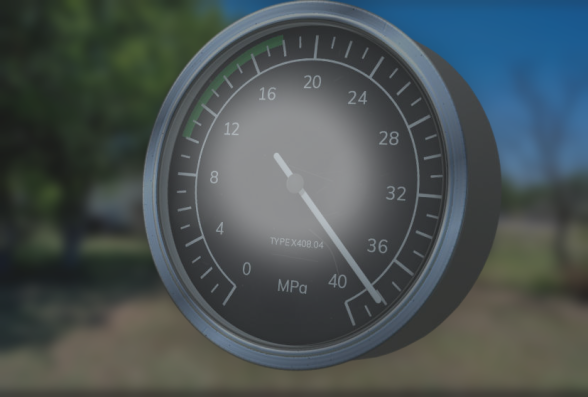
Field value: 38 MPa
